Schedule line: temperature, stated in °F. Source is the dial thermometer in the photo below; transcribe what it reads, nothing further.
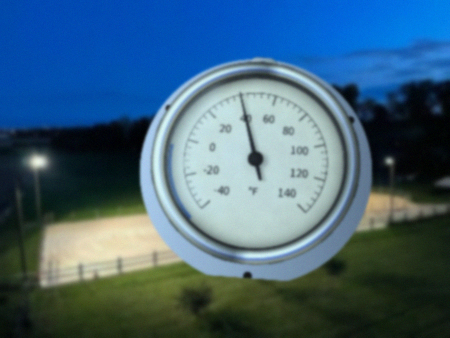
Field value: 40 °F
